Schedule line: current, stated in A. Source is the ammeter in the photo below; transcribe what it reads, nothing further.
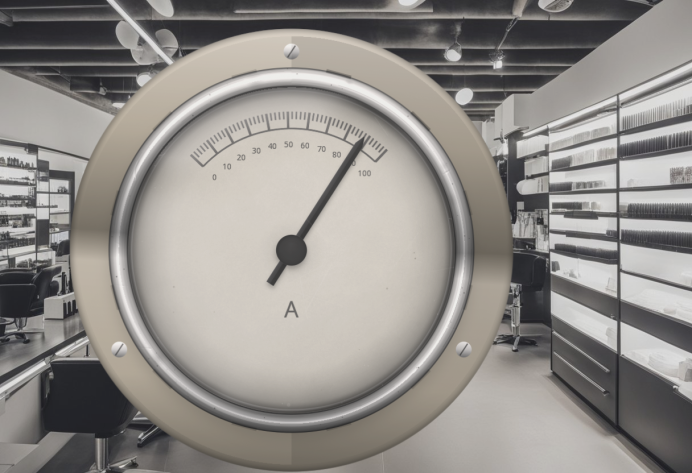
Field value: 88 A
